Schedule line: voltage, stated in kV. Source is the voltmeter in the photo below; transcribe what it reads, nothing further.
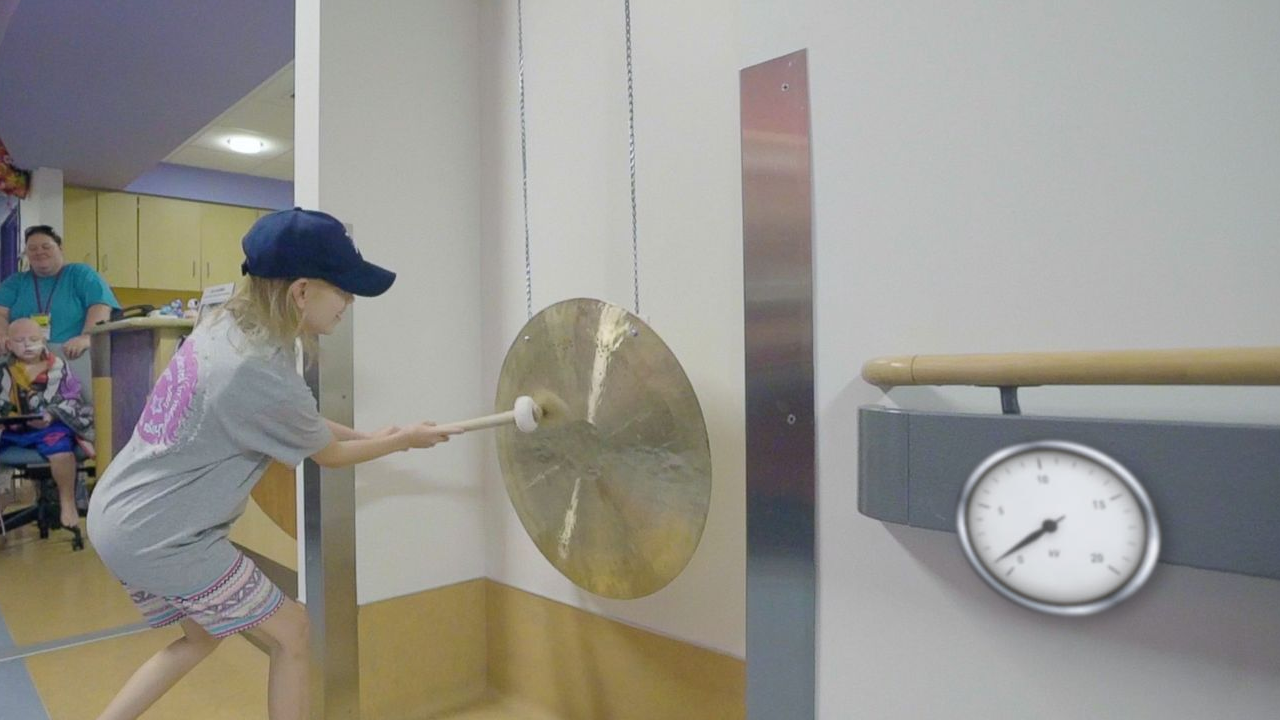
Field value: 1 kV
